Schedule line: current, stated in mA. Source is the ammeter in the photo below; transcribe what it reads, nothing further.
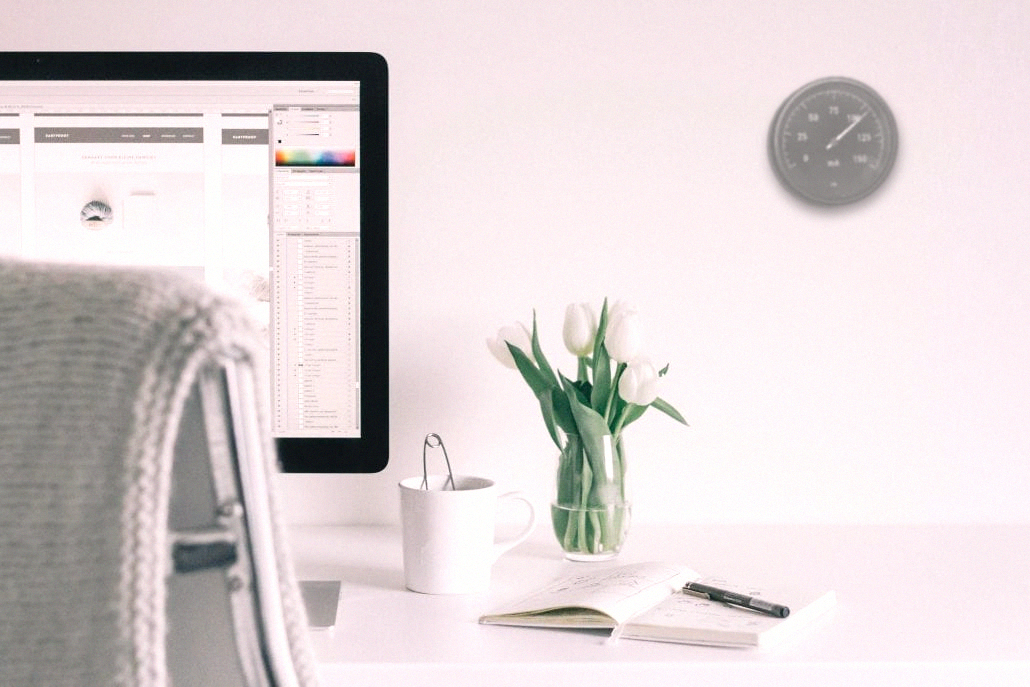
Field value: 105 mA
